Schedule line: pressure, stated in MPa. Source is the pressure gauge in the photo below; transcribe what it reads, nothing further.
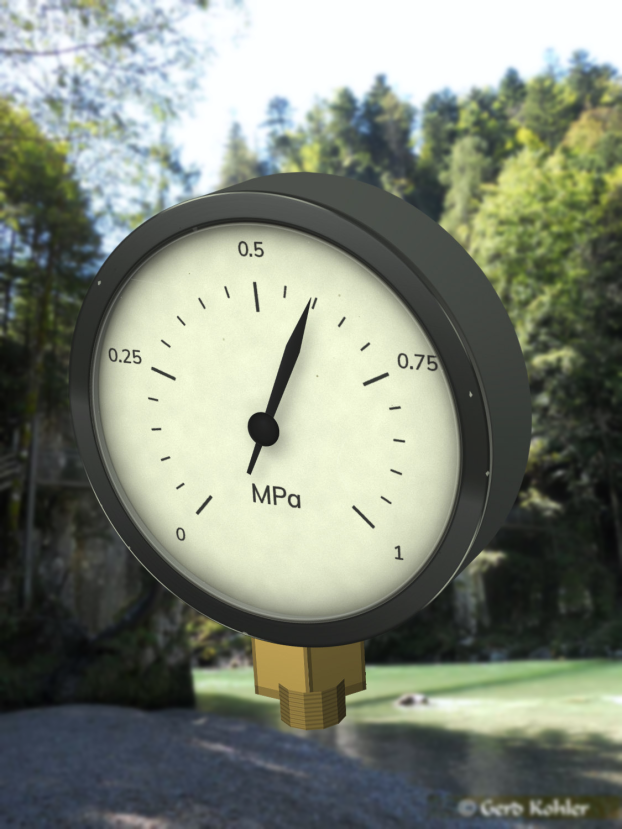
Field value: 0.6 MPa
